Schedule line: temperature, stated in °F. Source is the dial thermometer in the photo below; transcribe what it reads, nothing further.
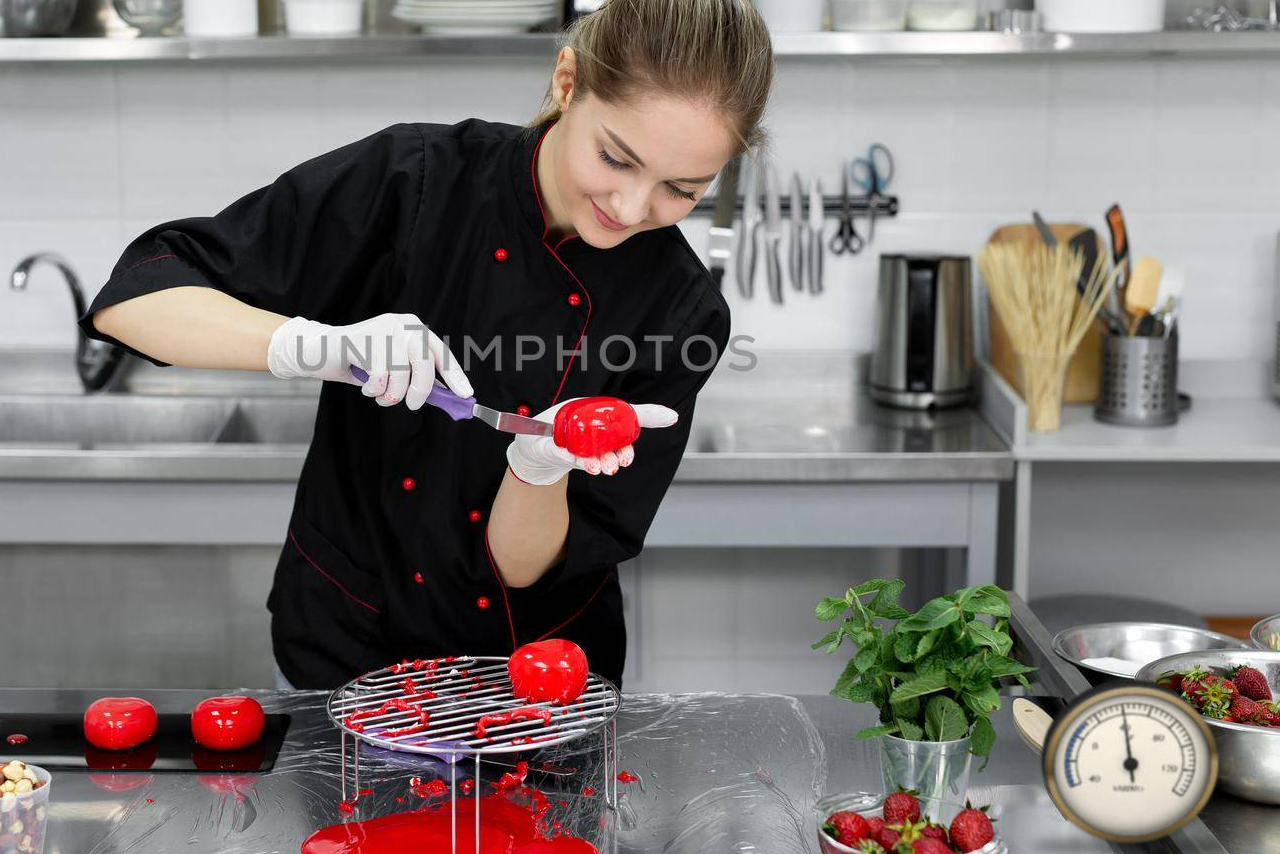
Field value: 40 °F
